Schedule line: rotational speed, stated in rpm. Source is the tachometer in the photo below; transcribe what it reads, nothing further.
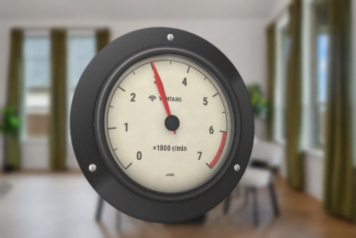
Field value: 3000 rpm
